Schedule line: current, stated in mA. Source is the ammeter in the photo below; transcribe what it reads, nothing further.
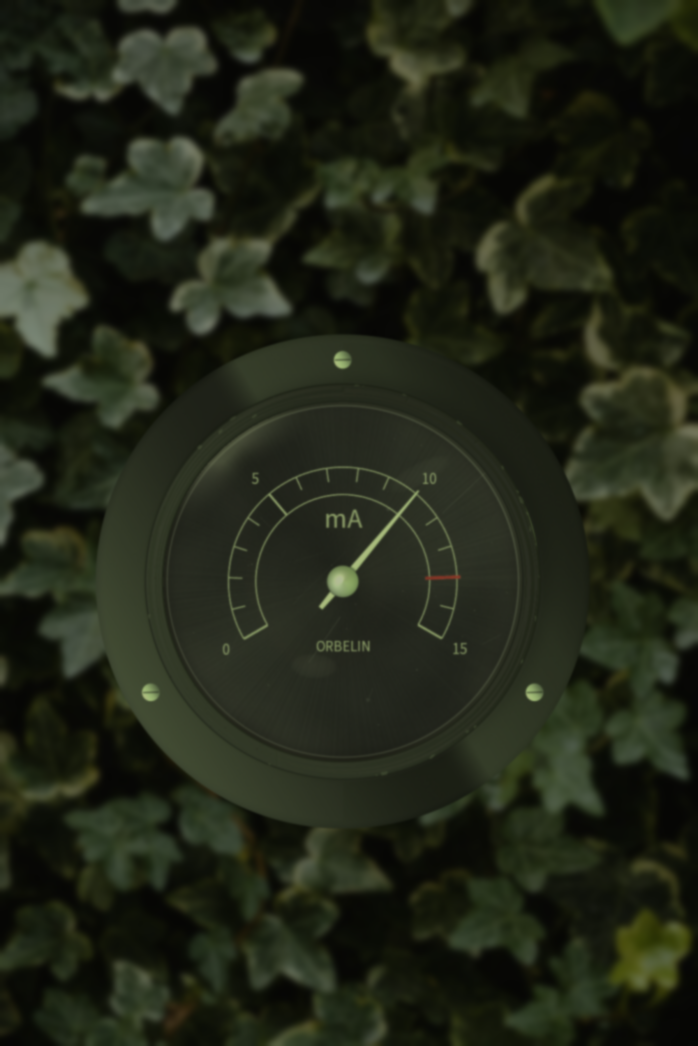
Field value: 10 mA
